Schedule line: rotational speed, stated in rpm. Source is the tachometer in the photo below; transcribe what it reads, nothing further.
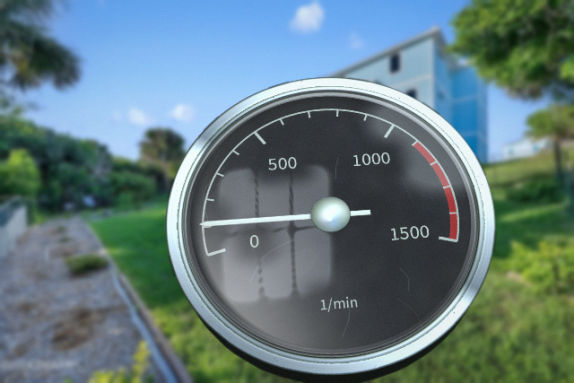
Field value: 100 rpm
